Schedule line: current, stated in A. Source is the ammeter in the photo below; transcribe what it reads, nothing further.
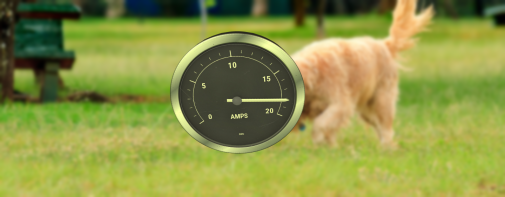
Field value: 18 A
